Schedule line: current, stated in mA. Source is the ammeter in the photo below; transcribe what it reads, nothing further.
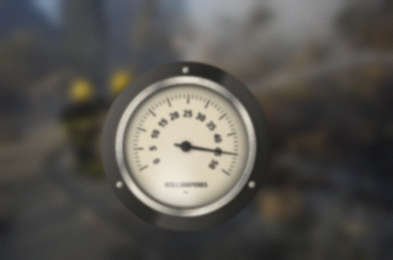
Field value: 45 mA
